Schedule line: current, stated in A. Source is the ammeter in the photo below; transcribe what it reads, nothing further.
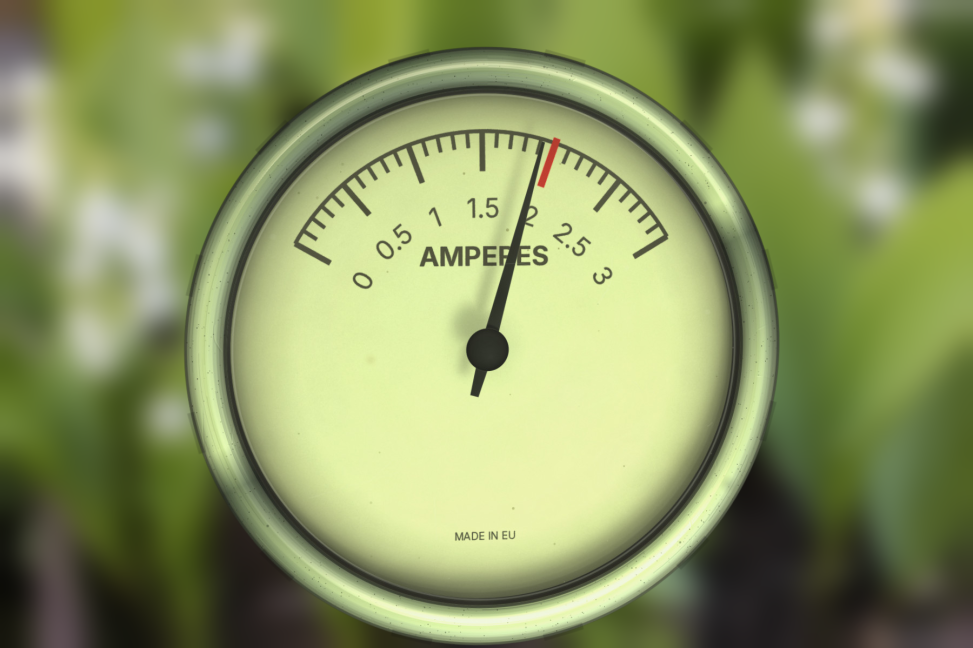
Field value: 1.9 A
